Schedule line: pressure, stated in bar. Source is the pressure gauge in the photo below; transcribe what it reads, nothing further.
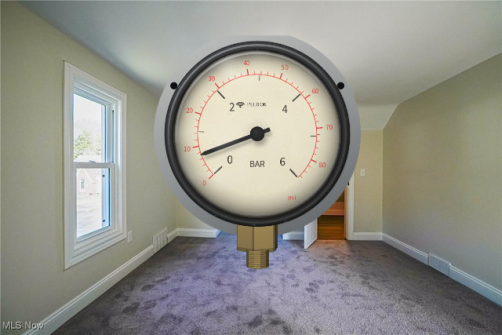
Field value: 0.5 bar
